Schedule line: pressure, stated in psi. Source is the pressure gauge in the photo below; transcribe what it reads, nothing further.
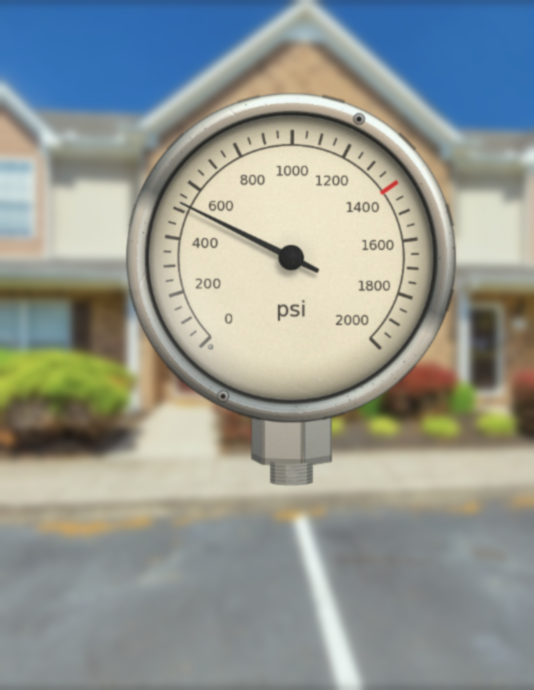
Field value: 525 psi
